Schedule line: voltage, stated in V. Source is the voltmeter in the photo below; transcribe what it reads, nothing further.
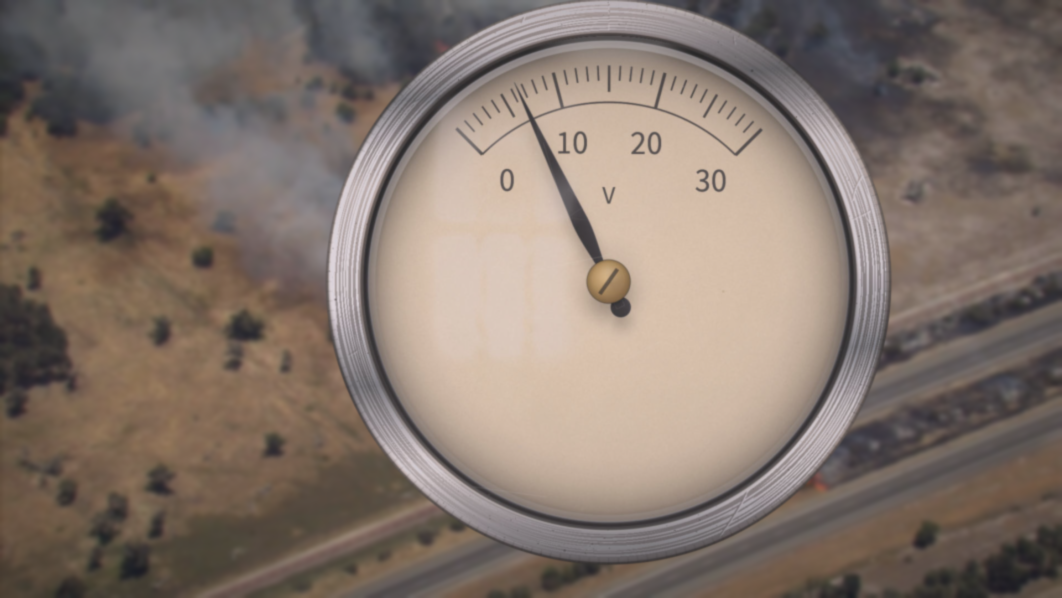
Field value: 6.5 V
